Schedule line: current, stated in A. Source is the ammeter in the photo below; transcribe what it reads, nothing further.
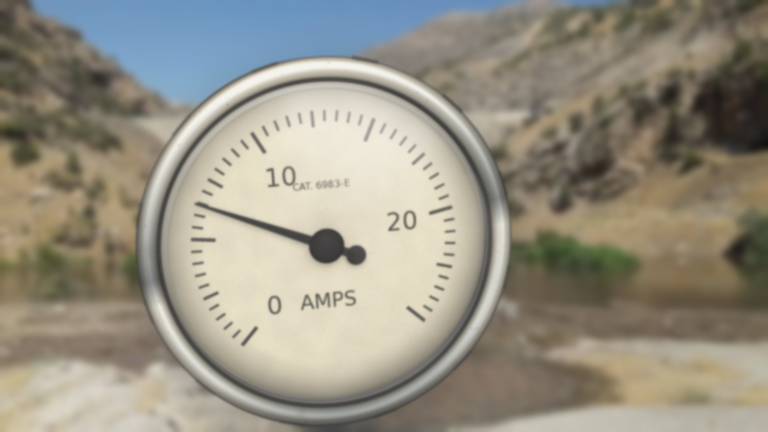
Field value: 6.5 A
